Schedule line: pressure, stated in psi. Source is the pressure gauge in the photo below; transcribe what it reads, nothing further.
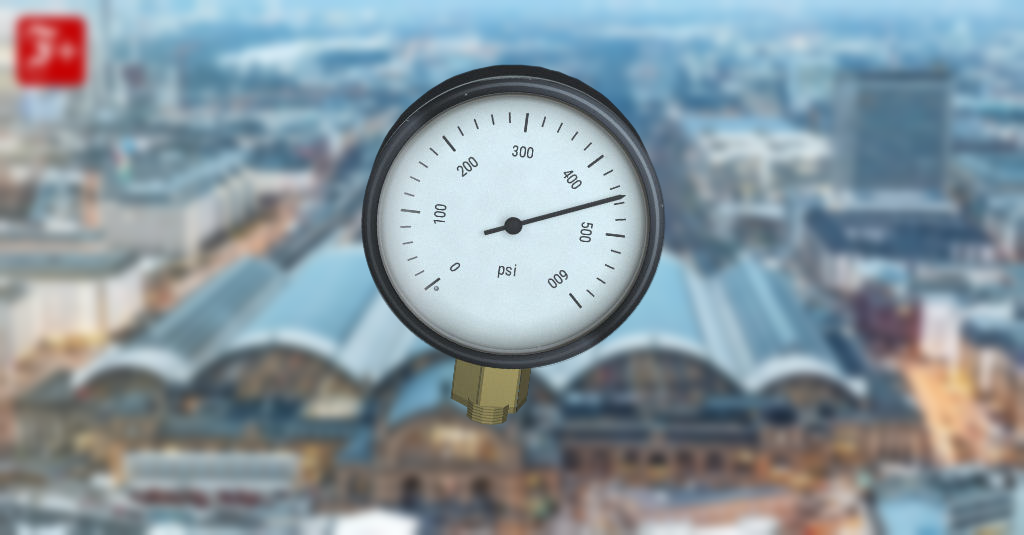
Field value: 450 psi
